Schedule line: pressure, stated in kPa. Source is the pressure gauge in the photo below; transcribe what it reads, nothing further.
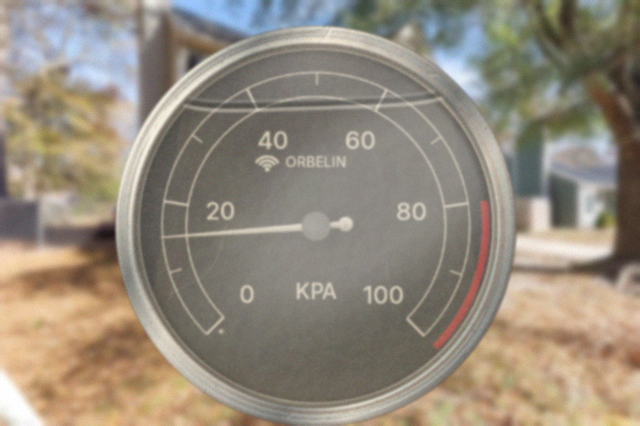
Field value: 15 kPa
